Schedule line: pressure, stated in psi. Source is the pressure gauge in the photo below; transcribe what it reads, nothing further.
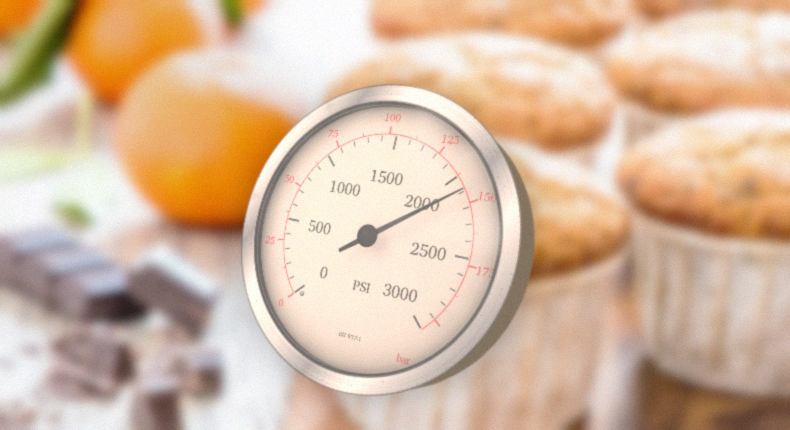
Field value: 2100 psi
